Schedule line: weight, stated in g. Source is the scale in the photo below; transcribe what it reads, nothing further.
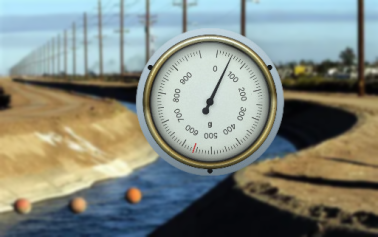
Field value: 50 g
